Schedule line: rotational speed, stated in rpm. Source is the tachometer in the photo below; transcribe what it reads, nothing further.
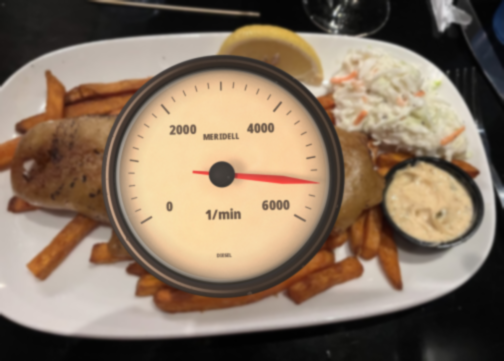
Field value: 5400 rpm
